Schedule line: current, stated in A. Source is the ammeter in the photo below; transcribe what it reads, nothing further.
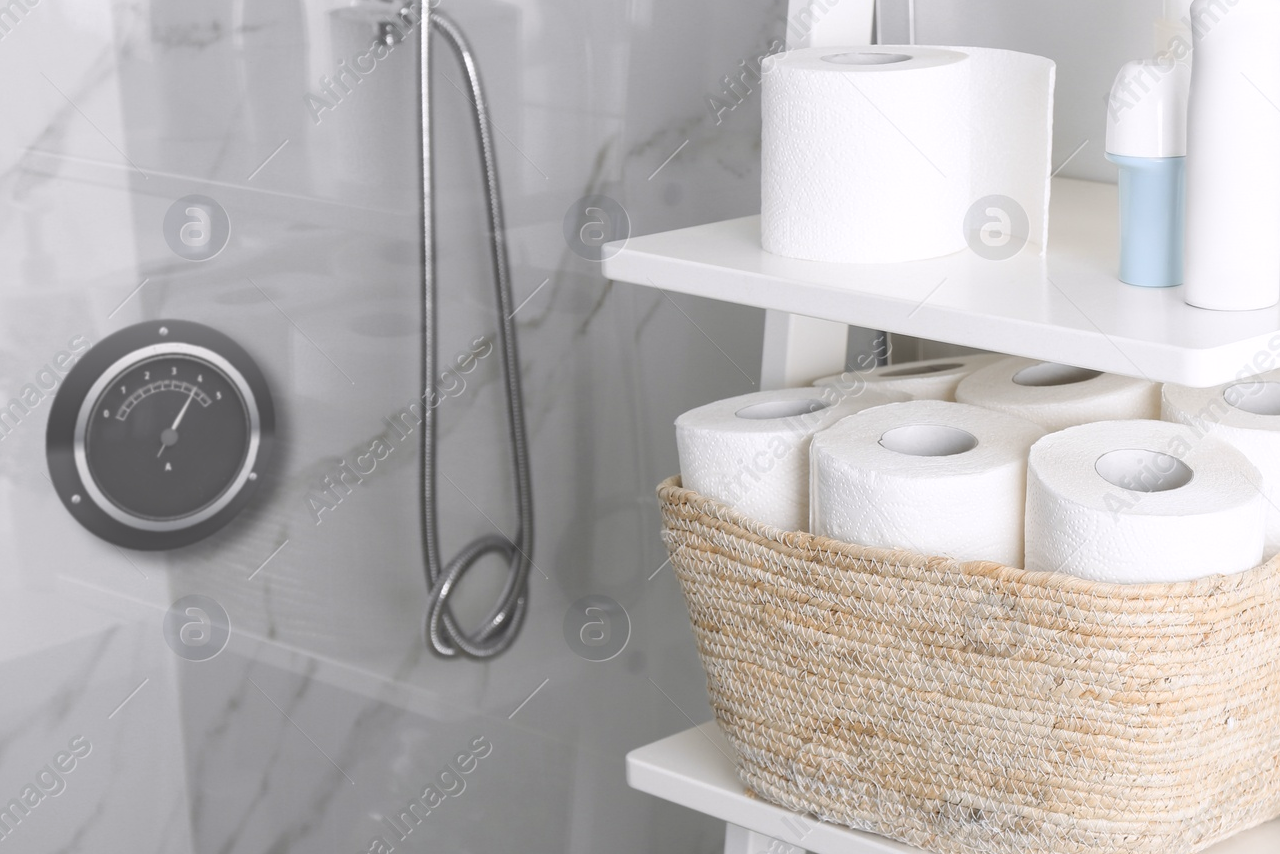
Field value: 4 A
